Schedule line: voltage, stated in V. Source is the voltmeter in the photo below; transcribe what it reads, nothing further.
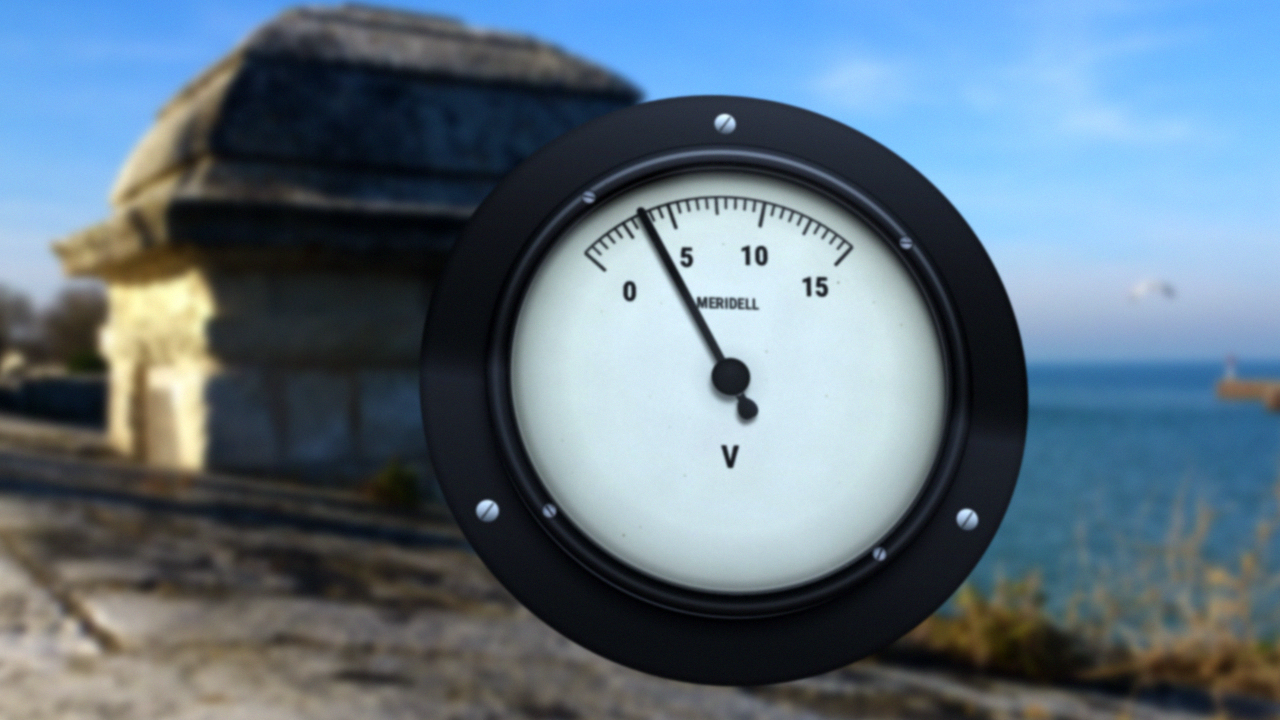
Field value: 3.5 V
